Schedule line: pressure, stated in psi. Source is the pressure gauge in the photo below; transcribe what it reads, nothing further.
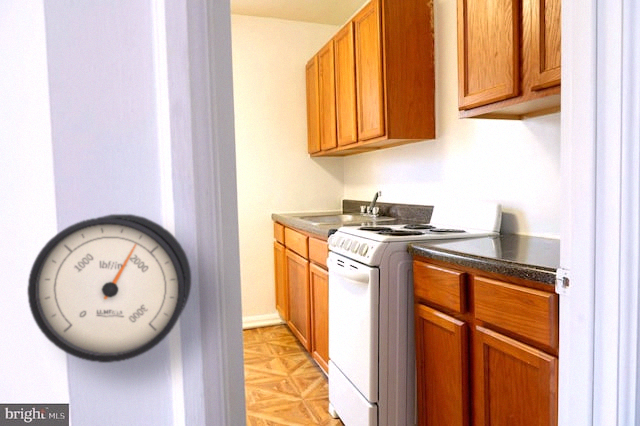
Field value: 1800 psi
